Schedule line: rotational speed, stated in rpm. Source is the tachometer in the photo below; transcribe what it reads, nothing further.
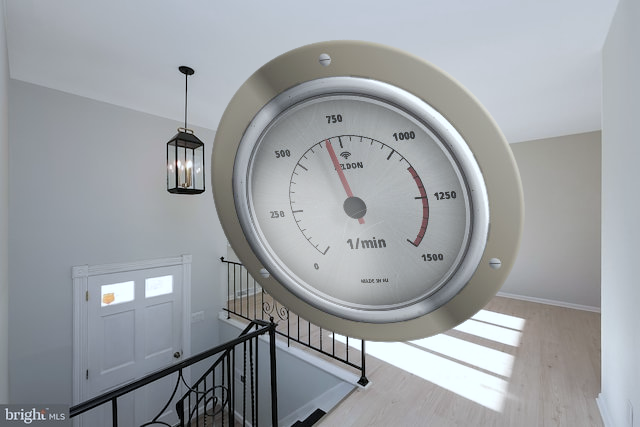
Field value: 700 rpm
